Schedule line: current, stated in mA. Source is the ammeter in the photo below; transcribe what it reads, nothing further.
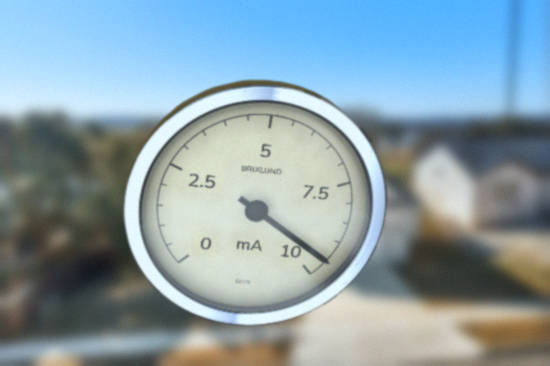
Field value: 9.5 mA
